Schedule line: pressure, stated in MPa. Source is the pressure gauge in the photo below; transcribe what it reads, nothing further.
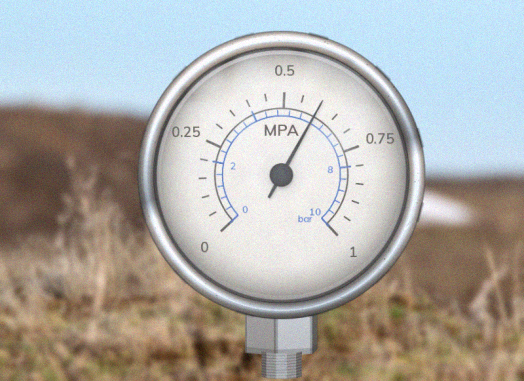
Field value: 0.6 MPa
